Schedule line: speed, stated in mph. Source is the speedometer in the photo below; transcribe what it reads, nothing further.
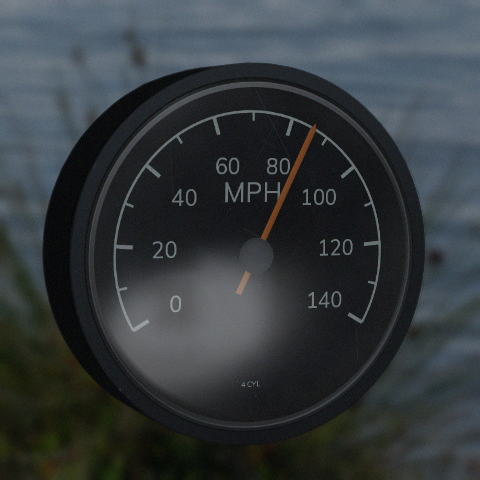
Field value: 85 mph
